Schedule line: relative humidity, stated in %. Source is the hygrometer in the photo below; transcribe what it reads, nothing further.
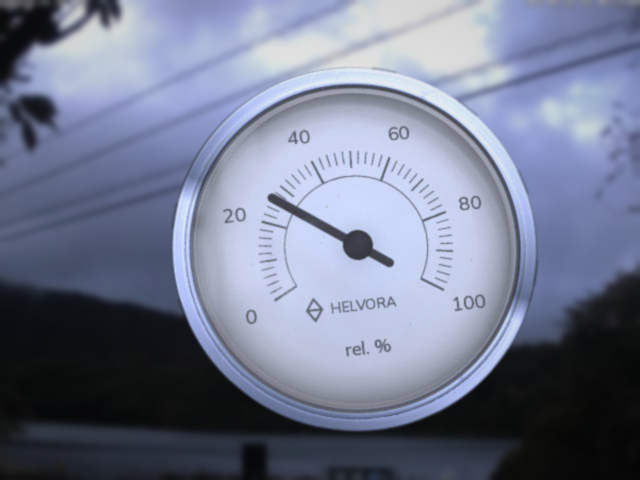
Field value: 26 %
